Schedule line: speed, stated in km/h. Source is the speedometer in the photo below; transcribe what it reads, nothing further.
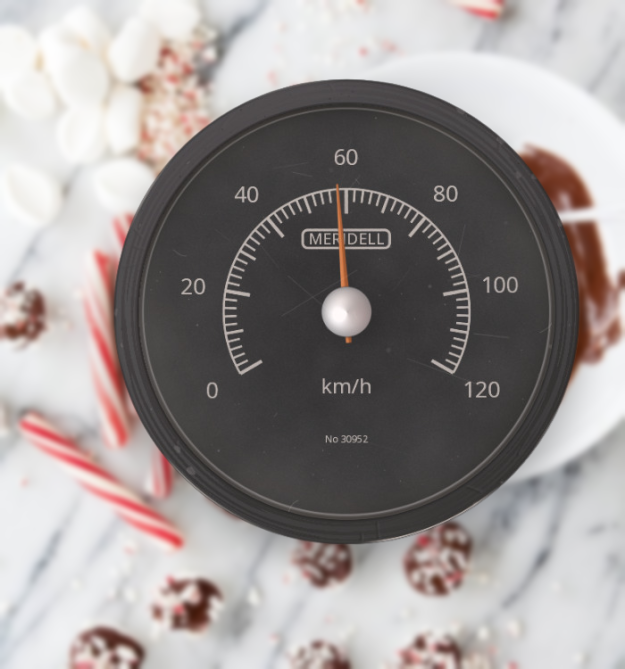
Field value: 58 km/h
